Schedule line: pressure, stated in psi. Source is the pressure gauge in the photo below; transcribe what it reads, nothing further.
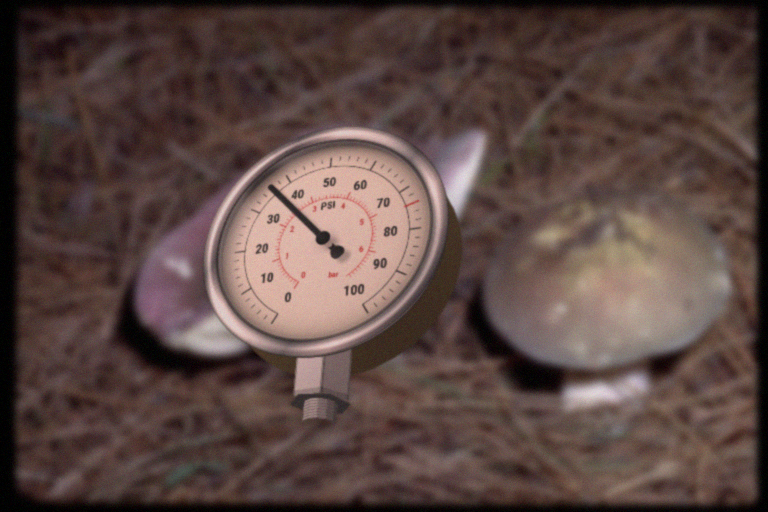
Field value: 36 psi
